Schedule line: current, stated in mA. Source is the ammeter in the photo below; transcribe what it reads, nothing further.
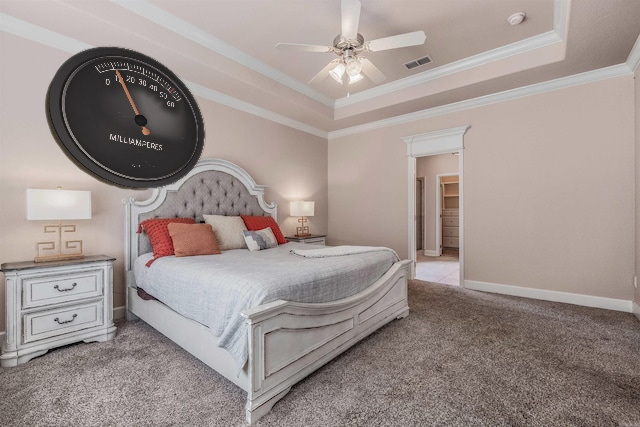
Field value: 10 mA
